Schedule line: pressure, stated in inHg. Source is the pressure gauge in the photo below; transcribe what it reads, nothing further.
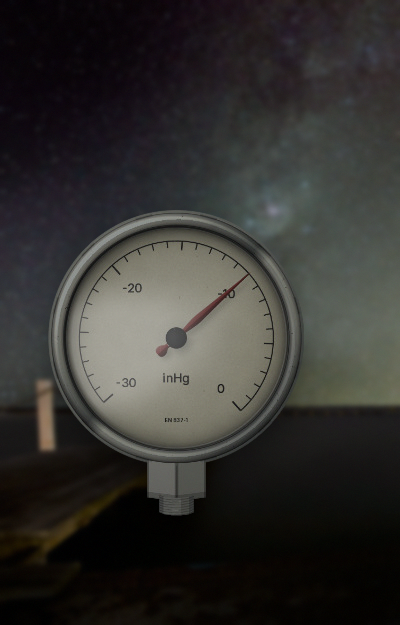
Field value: -10 inHg
